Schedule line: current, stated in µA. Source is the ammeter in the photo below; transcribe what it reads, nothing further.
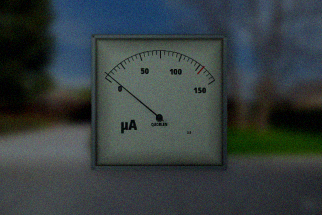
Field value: 5 µA
